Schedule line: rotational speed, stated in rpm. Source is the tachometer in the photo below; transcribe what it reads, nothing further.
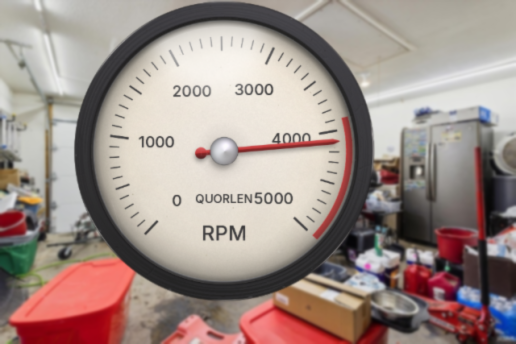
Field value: 4100 rpm
